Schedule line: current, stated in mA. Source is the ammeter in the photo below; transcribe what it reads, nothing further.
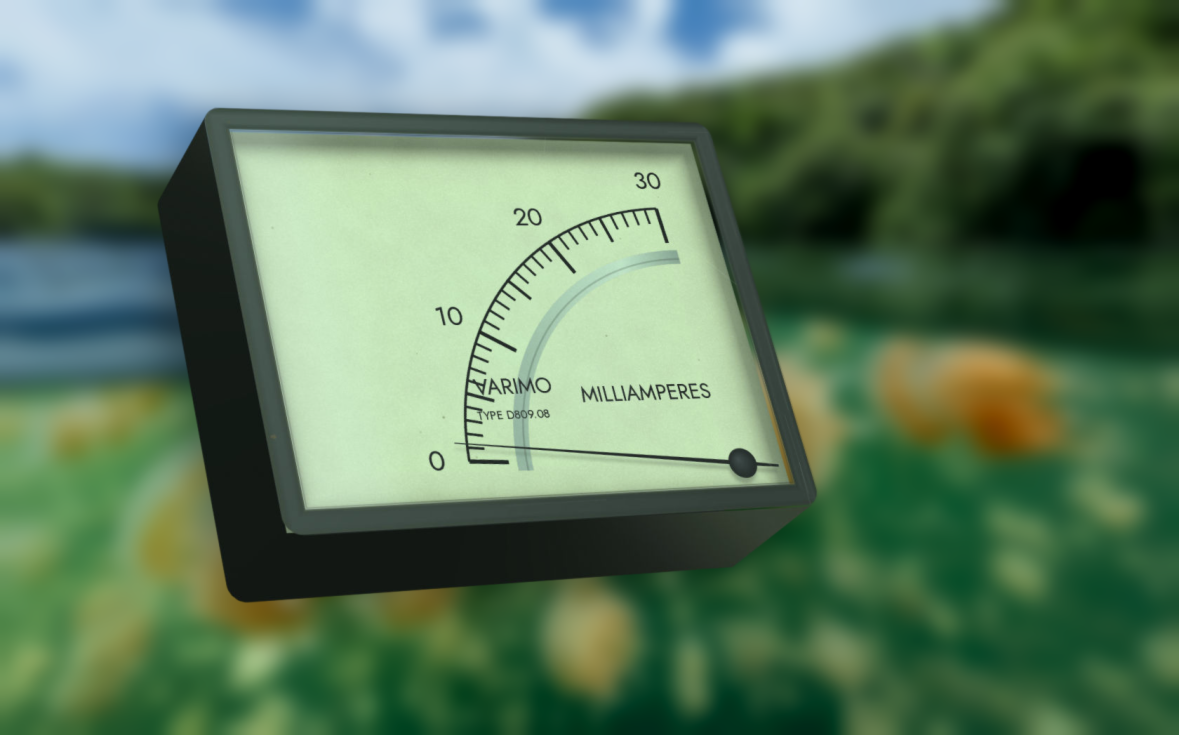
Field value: 1 mA
